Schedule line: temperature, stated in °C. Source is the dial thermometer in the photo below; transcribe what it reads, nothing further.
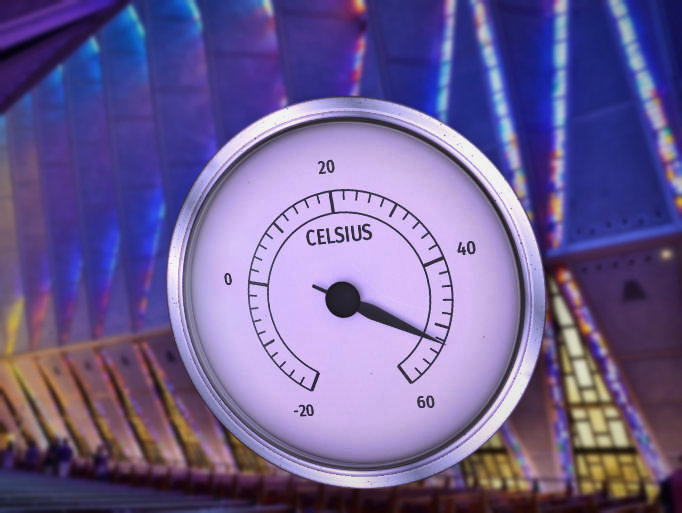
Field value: 52 °C
